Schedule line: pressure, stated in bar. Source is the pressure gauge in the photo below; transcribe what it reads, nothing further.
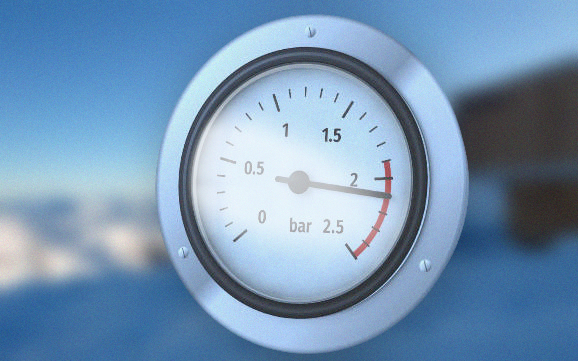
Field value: 2.1 bar
